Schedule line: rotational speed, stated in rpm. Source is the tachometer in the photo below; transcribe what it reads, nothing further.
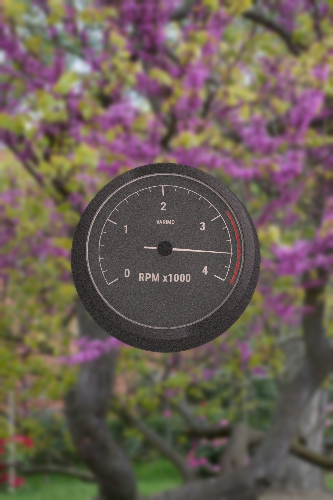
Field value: 3600 rpm
